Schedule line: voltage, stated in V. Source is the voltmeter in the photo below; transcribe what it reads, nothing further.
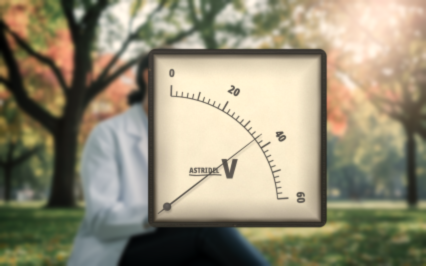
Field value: 36 V
